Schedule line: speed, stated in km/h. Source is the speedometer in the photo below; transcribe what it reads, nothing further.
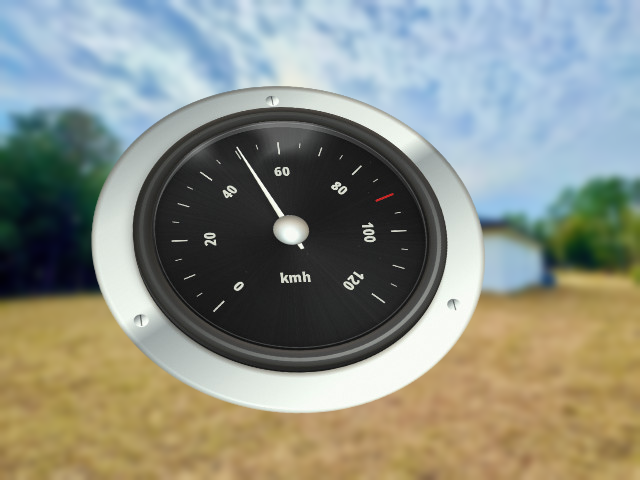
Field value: 50 km/h
